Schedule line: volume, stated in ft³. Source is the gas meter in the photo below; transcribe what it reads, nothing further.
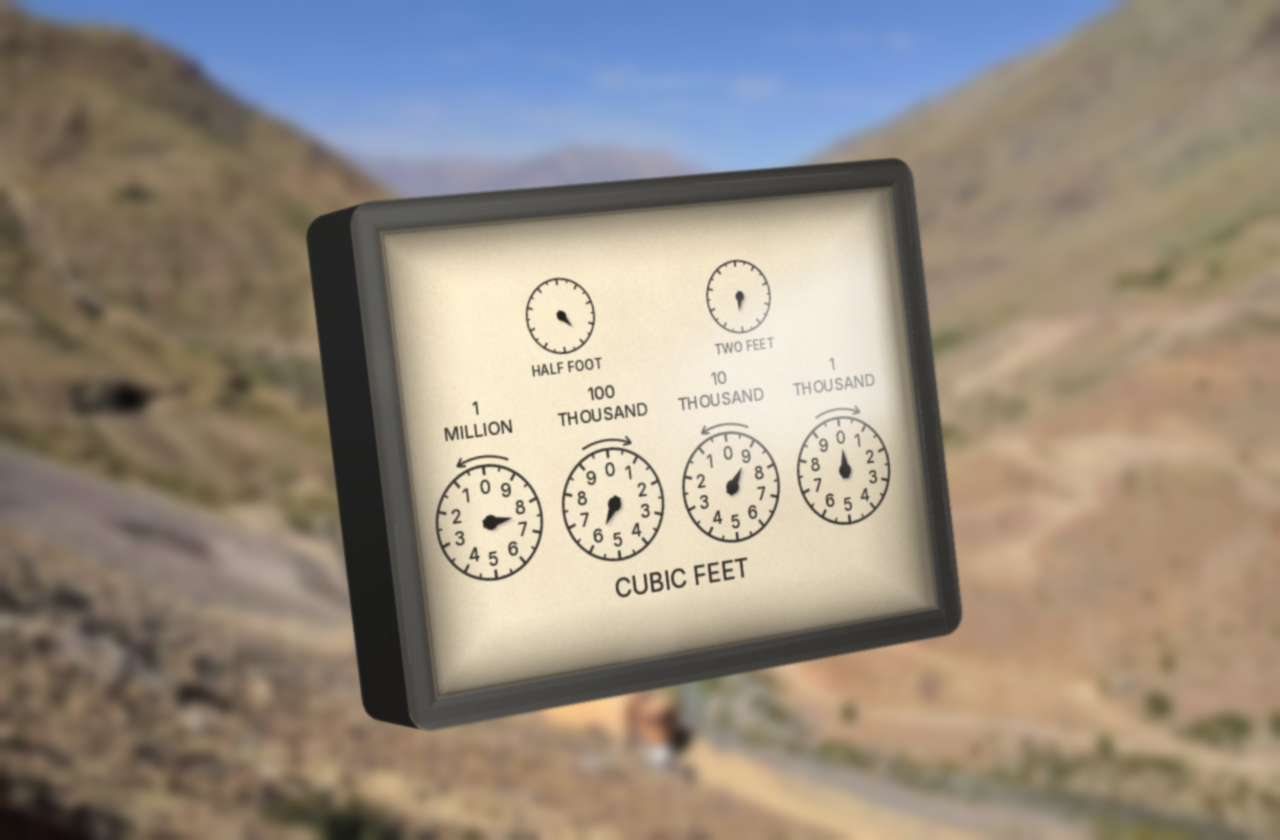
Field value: 759000 ft³
